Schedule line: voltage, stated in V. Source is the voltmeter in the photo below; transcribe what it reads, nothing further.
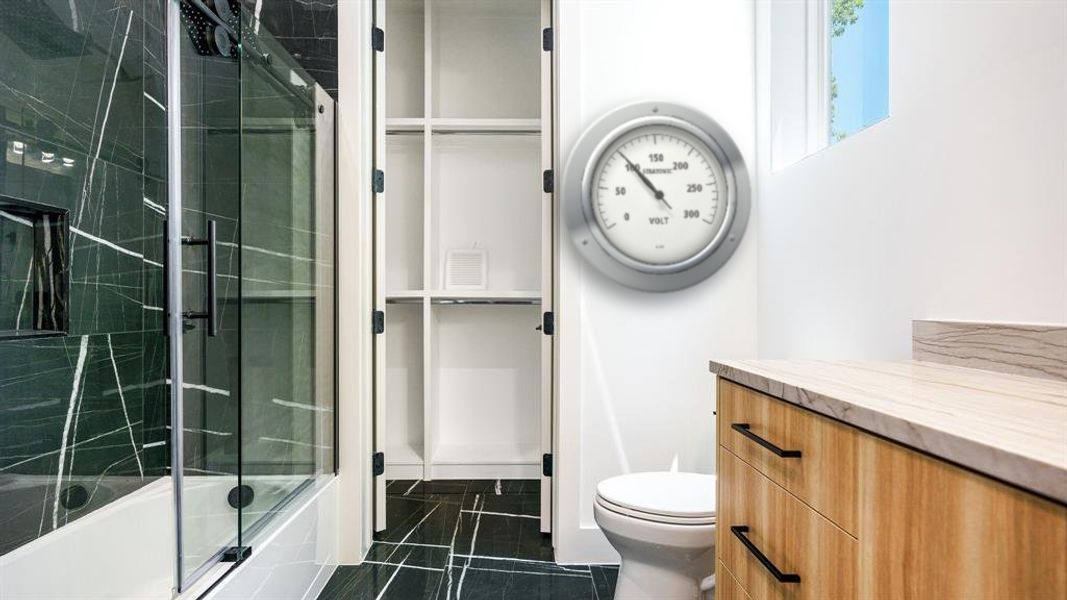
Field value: 100 V
